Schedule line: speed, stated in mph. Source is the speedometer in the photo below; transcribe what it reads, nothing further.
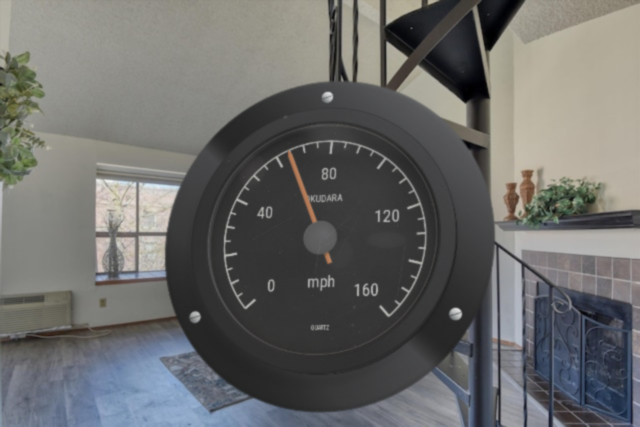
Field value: 65 mph
